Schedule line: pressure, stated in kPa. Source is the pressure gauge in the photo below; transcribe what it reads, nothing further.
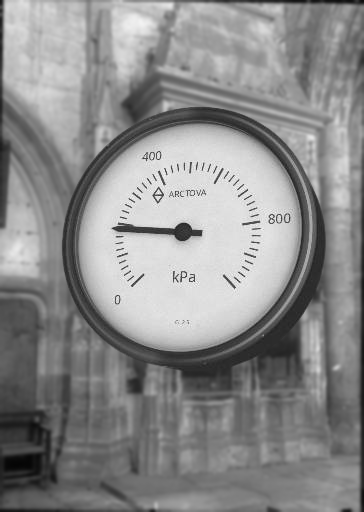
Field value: 180 kPa
